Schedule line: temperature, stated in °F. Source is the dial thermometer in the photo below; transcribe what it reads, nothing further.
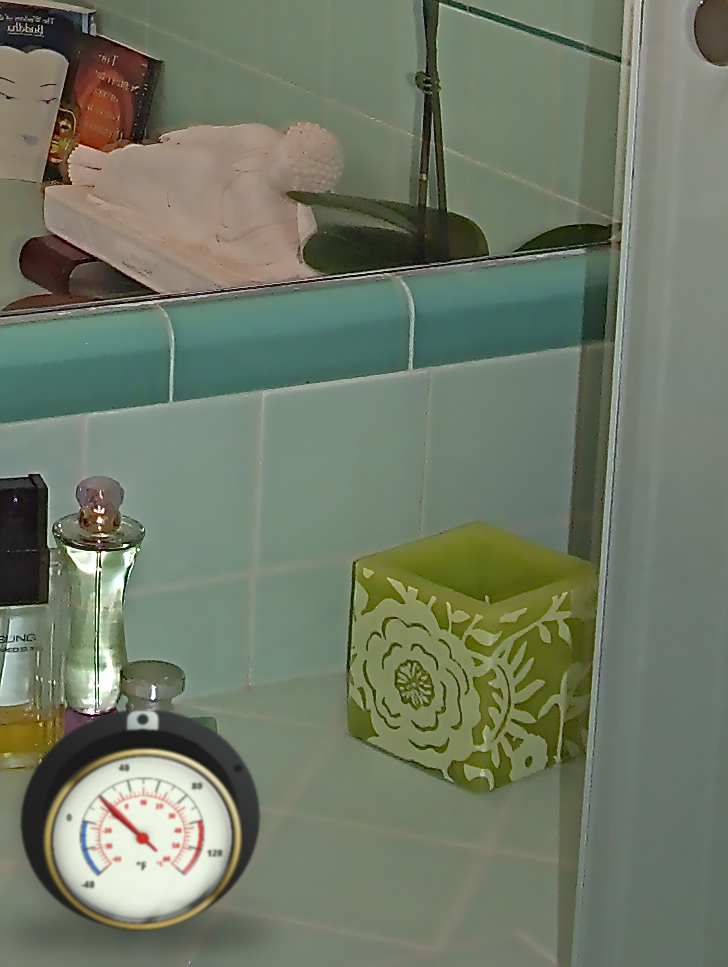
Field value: 20 °F
